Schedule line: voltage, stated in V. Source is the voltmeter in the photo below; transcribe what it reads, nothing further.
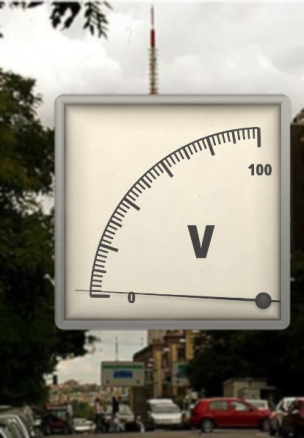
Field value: 2 V
